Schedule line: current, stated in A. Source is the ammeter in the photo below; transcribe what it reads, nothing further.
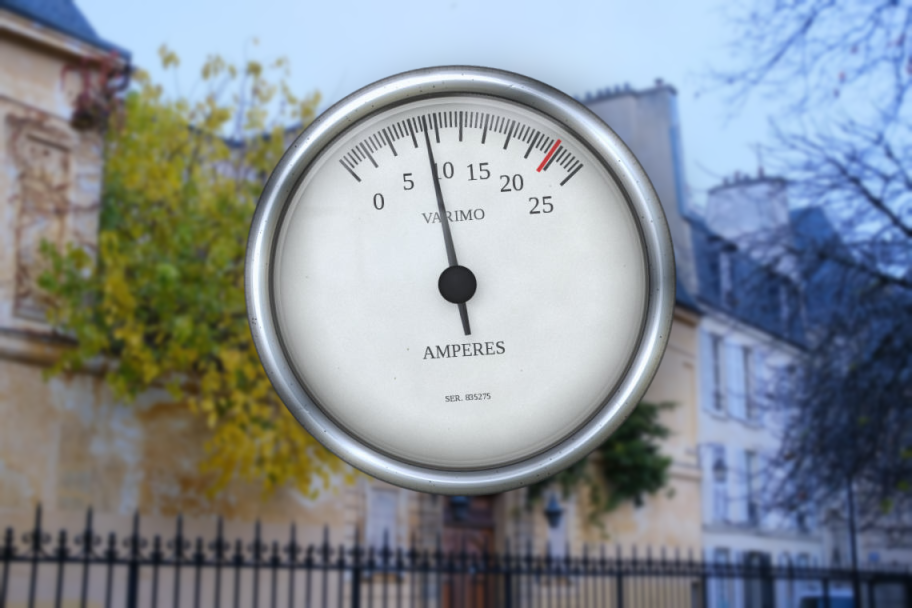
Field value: 9 A
